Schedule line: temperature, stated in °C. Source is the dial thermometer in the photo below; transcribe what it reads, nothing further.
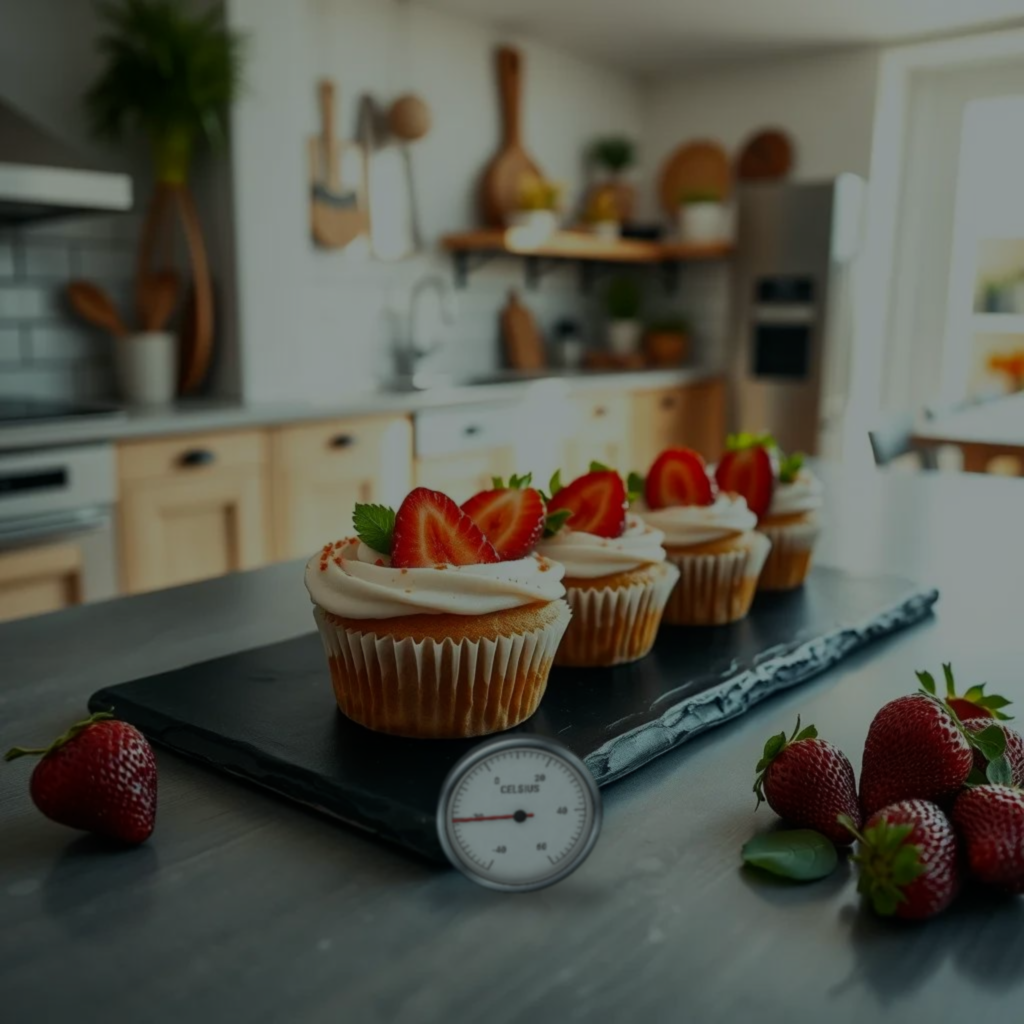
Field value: -20 °C
